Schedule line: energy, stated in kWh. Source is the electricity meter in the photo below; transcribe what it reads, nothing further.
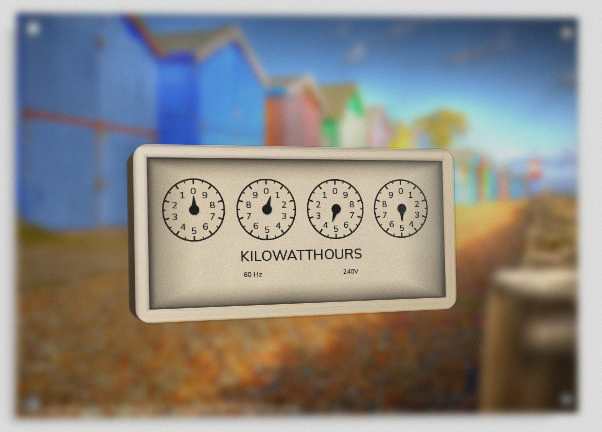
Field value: 45 kWh
